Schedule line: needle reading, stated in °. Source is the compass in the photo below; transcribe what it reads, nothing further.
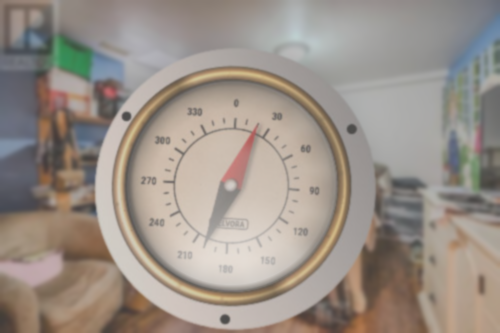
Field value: 20 °
